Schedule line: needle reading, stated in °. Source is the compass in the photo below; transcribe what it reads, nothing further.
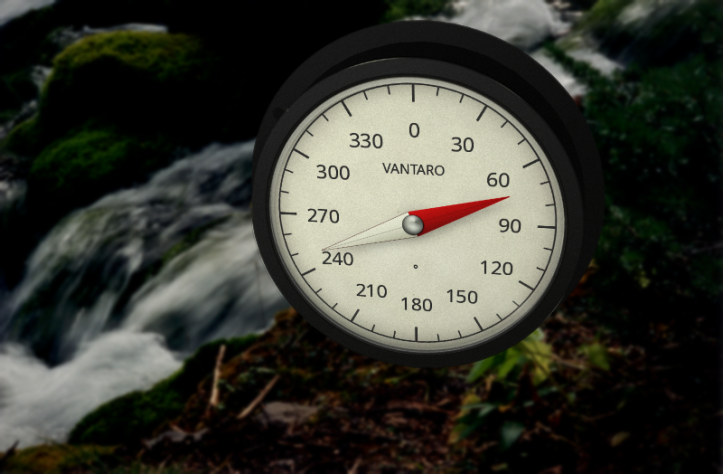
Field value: 70 °
